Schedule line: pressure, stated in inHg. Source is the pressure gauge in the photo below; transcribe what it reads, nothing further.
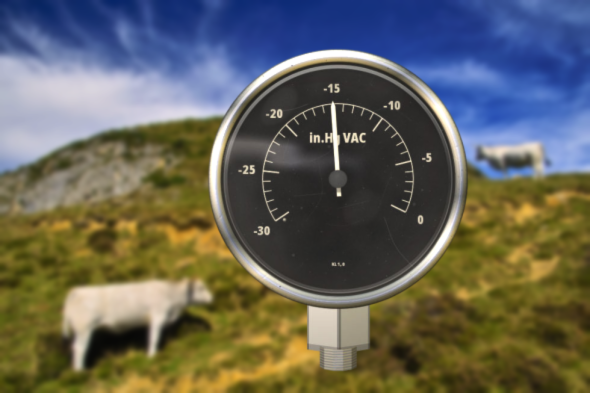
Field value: -15 inHg
